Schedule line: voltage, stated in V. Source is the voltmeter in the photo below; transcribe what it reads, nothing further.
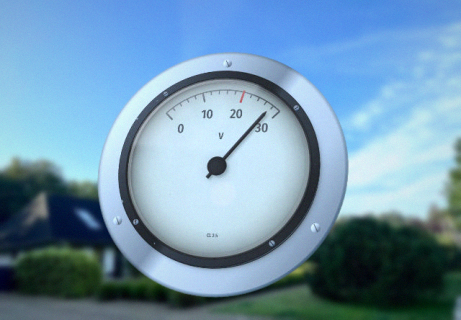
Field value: 28 V
